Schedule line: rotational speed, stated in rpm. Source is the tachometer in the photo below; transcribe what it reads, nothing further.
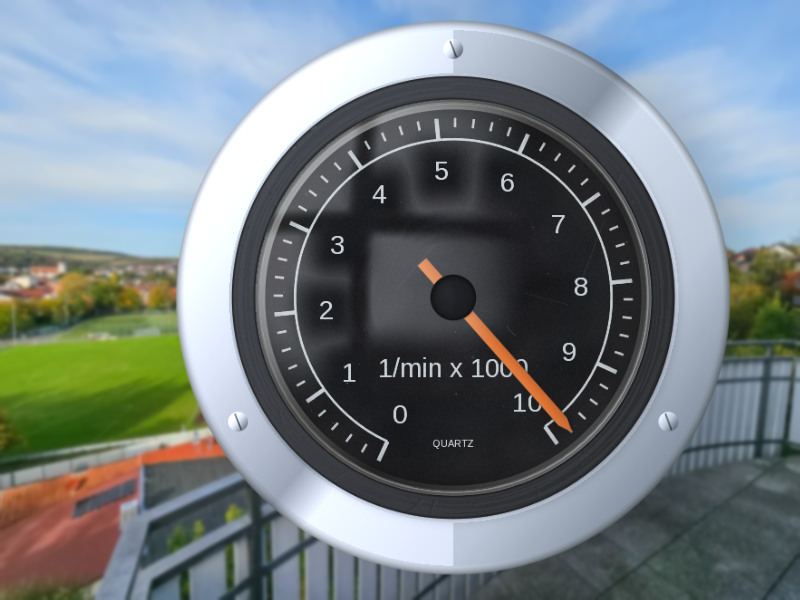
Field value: 9800 rpm
